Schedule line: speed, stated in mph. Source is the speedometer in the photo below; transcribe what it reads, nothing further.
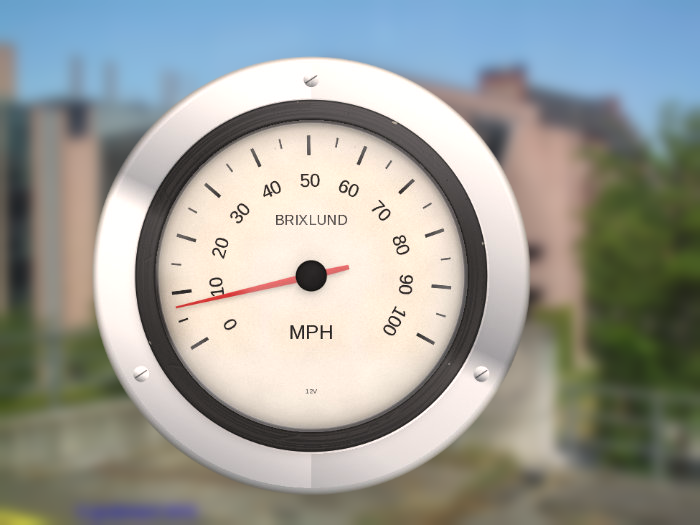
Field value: 7.5 mph
